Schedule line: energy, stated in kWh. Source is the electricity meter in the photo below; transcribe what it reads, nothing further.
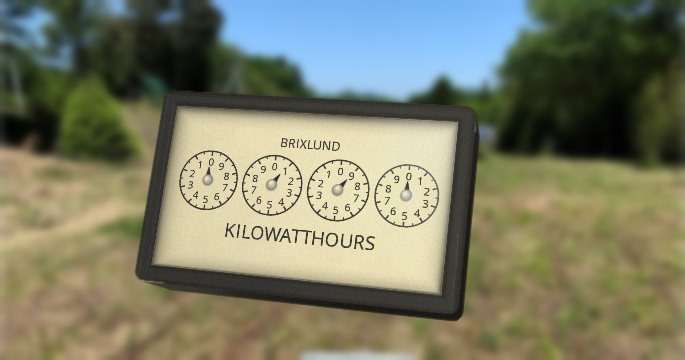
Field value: 90 kWh
